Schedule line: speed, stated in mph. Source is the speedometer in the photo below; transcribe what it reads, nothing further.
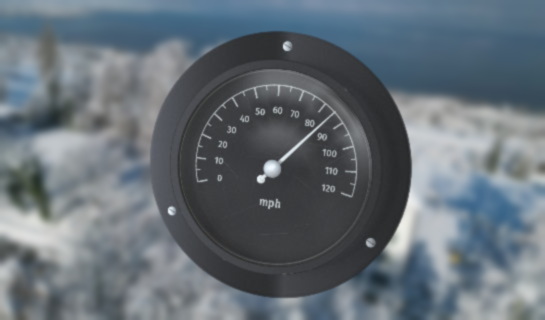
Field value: 85 mph
